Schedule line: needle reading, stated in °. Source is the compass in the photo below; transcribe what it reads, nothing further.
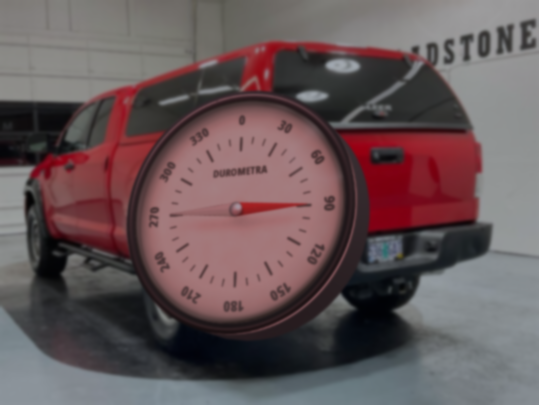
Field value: 90 °
